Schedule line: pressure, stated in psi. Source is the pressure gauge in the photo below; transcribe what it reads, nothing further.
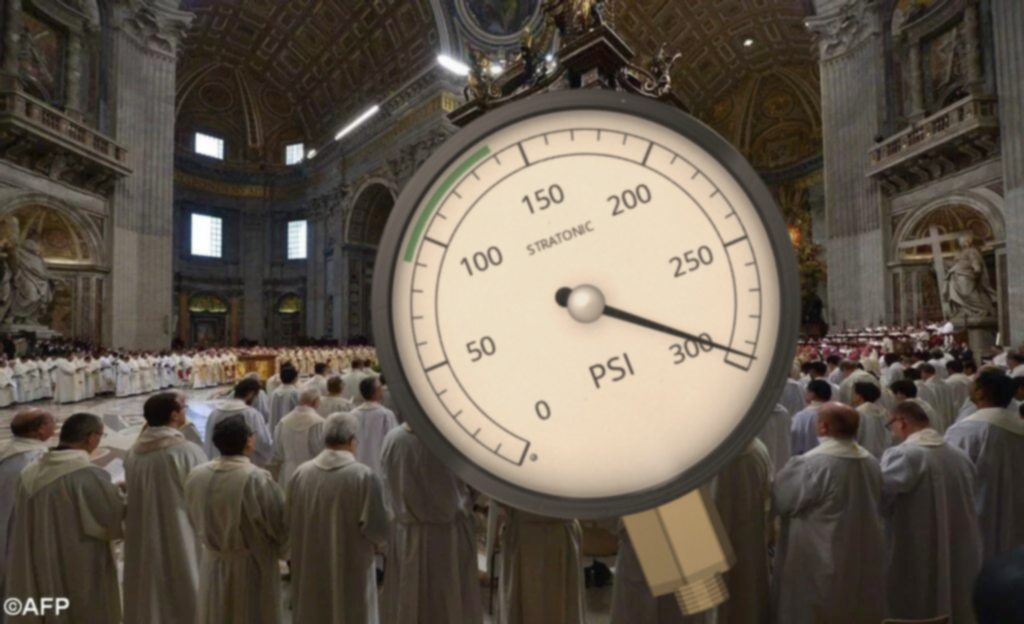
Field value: 295 psi
